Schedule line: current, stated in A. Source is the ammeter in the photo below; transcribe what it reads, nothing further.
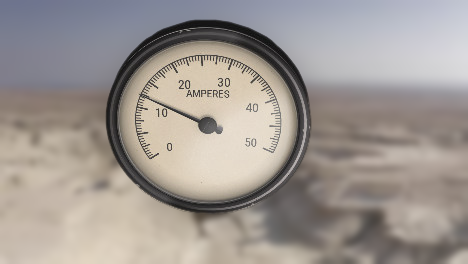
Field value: 12.5 A
